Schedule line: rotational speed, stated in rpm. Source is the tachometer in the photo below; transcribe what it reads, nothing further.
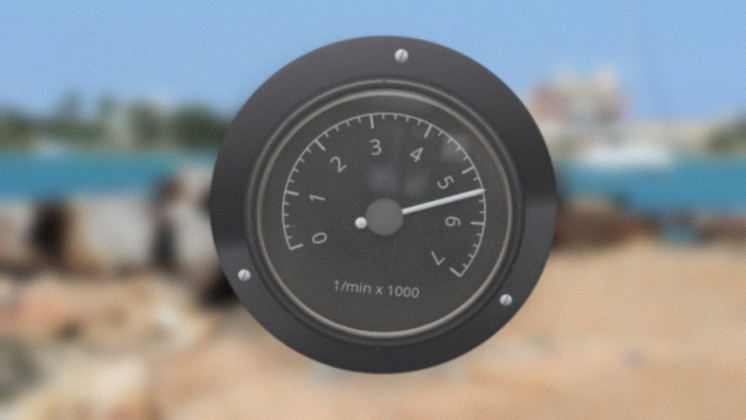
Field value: 5400 rpm
